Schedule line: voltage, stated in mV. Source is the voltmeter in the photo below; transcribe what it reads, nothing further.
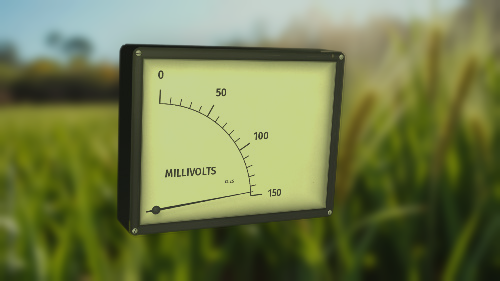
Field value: 145 mV
